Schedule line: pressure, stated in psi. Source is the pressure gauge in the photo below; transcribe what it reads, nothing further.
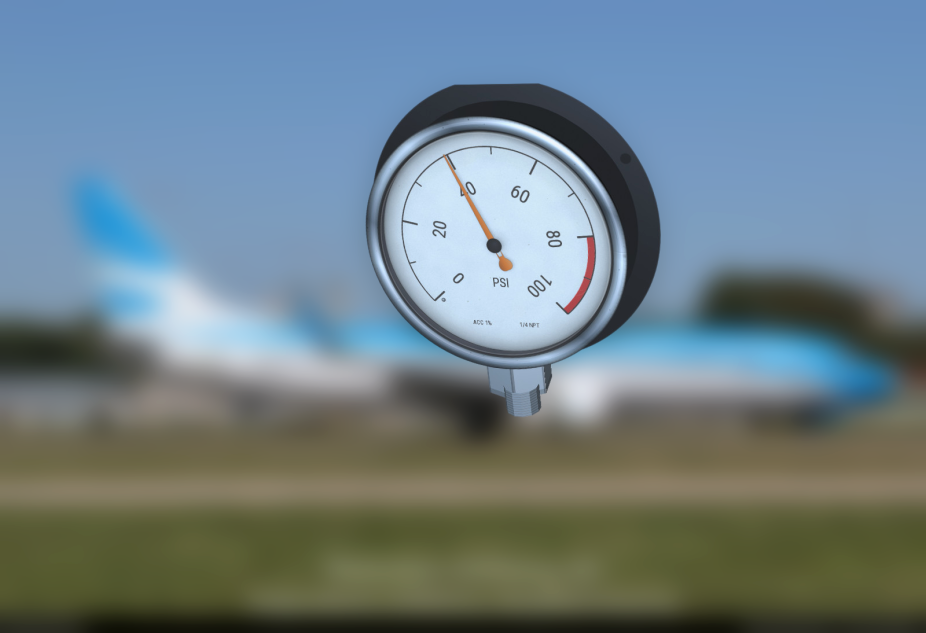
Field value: 40 psi
